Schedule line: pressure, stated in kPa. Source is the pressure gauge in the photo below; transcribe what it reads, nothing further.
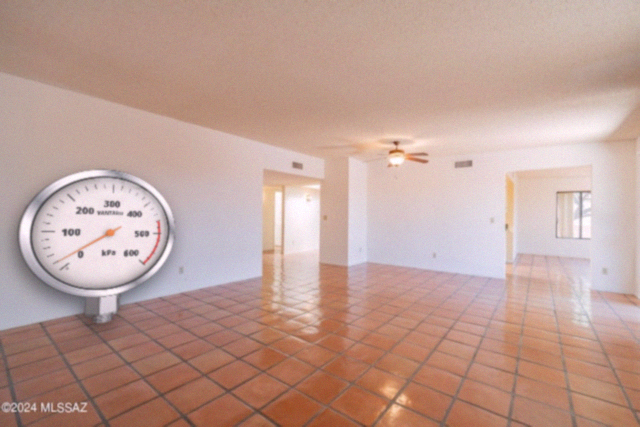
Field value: 20 kPa
